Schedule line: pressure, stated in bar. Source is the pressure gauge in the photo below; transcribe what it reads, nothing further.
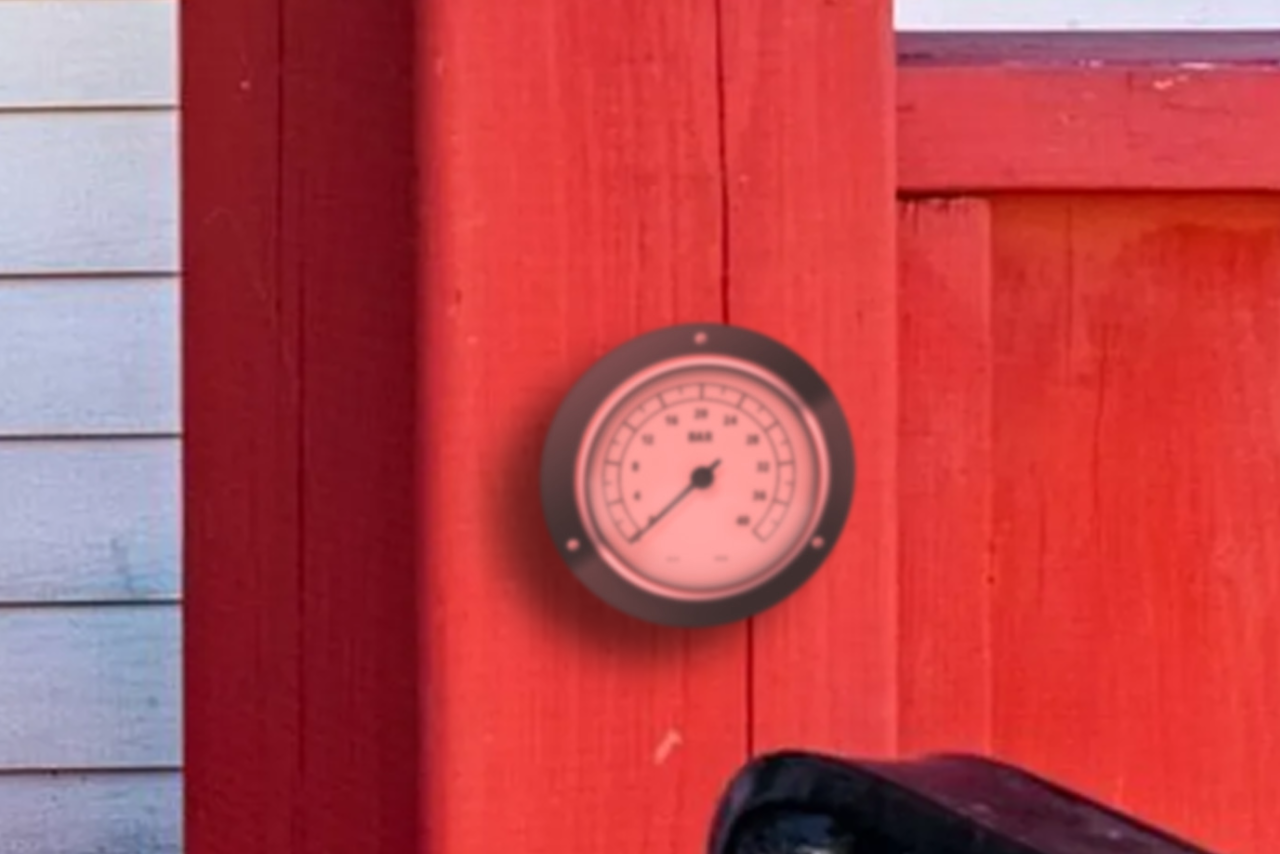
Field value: 0 bar
